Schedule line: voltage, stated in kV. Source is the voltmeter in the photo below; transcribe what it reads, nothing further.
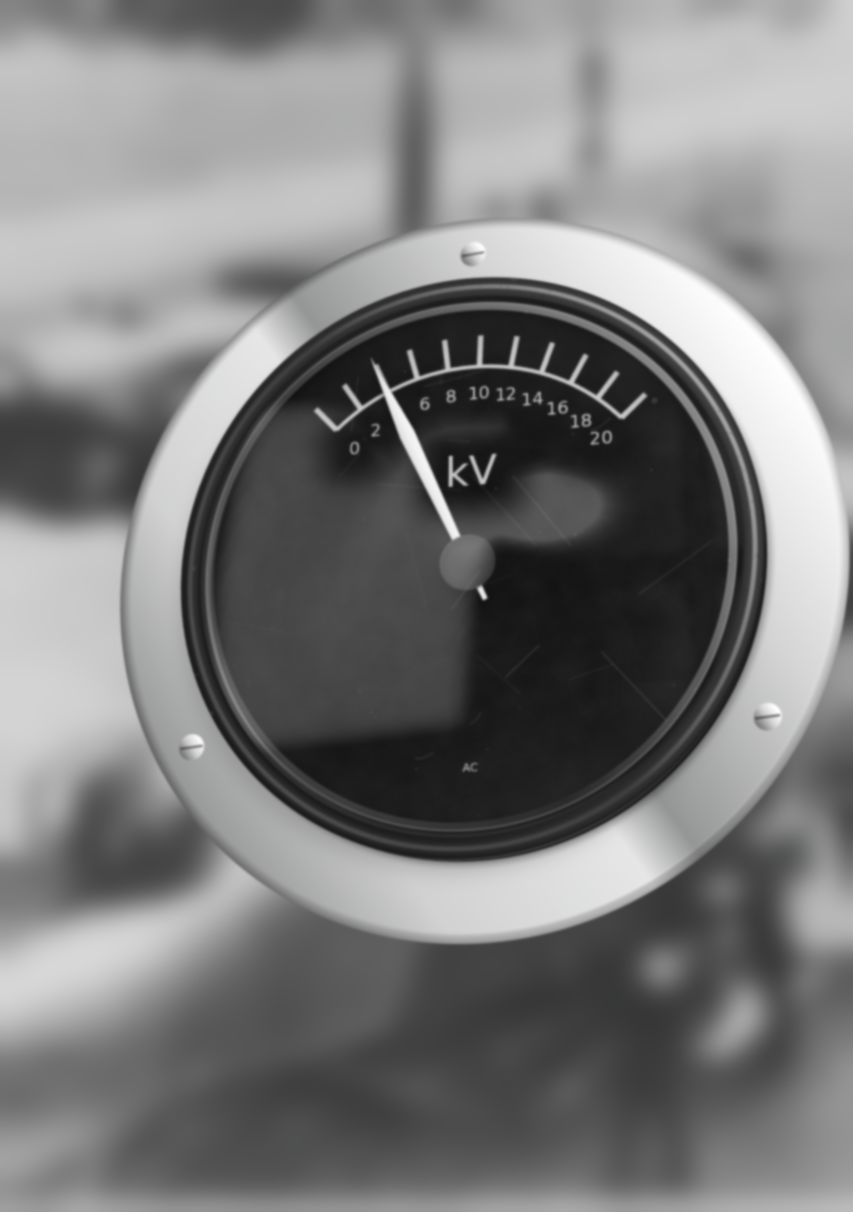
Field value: 4 kV
